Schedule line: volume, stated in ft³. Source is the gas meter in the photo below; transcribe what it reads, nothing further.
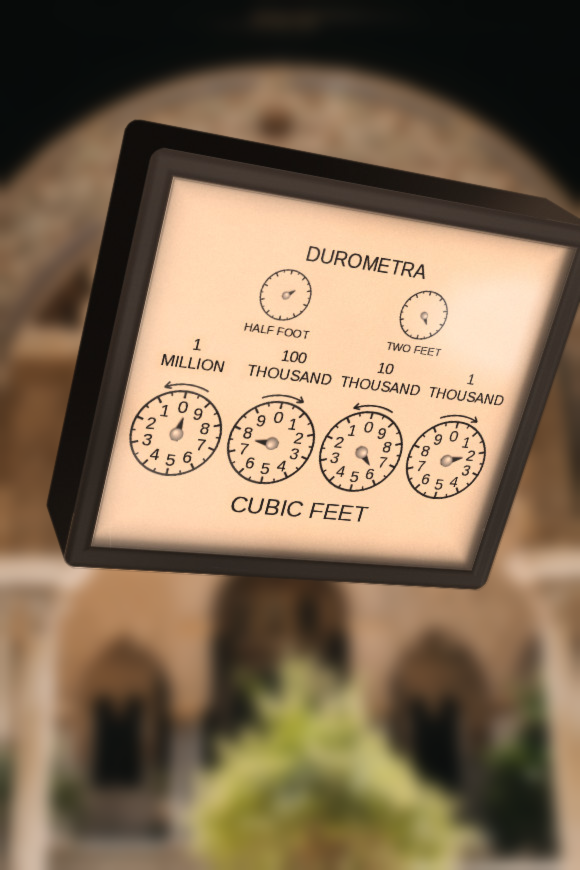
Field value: 976200 ft³
